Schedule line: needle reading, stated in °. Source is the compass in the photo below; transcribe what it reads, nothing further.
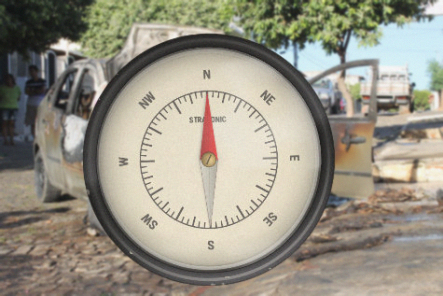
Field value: 0 °
